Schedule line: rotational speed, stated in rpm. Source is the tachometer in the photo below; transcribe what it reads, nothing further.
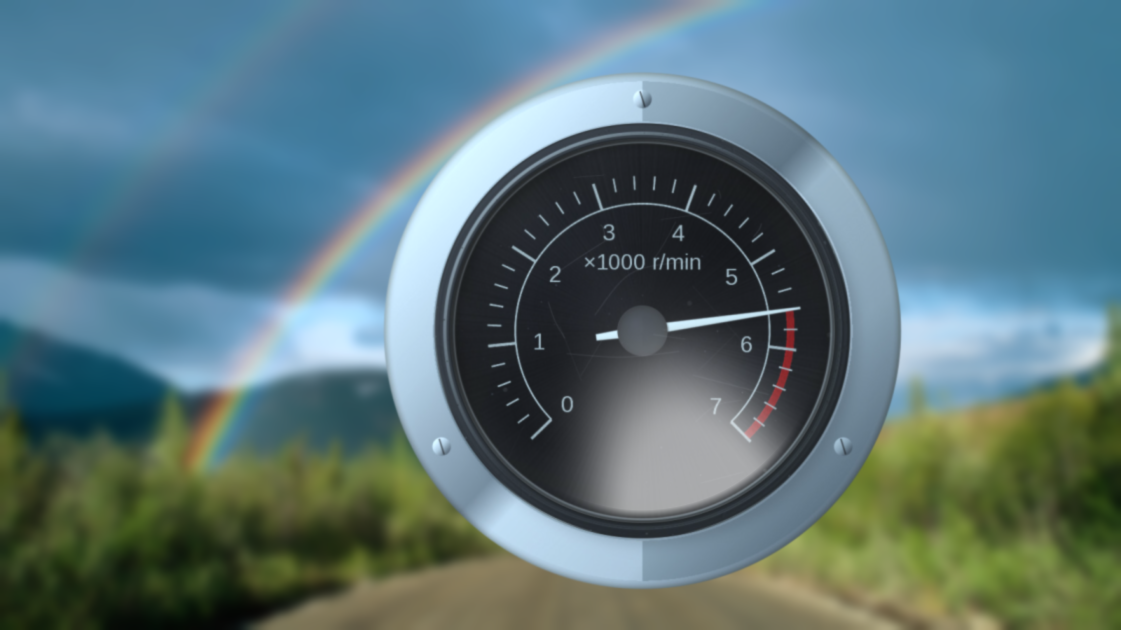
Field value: 5600 rpm
